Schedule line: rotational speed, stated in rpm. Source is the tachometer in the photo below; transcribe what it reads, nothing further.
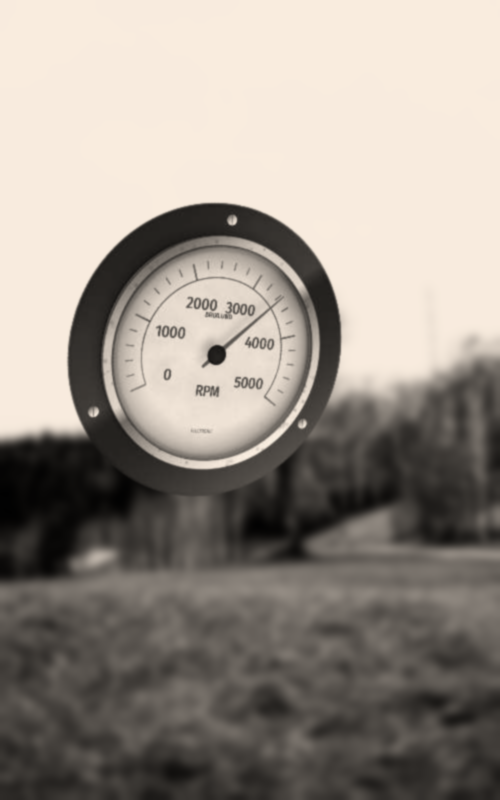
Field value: 3400 rpm
